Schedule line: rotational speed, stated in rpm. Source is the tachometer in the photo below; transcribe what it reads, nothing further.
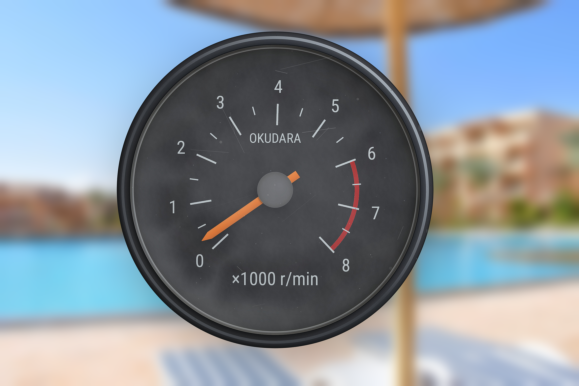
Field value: 250 rpm
